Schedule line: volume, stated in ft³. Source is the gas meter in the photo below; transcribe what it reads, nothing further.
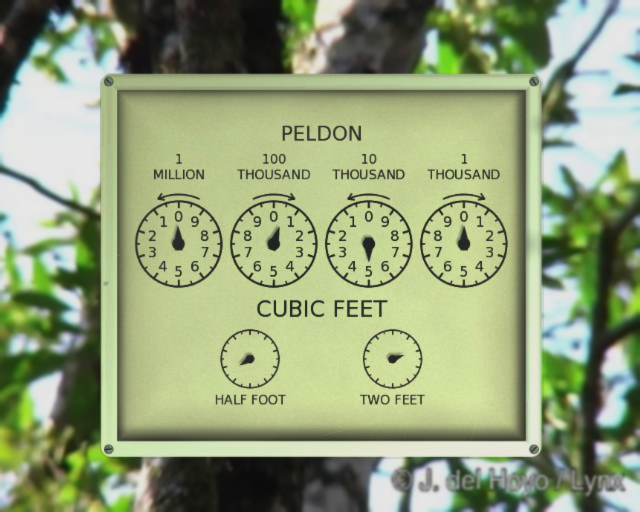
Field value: 5000 ft³
